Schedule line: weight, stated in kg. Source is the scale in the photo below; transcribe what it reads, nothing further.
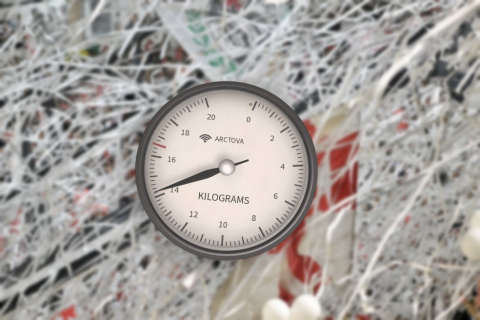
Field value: 14.2 kg
